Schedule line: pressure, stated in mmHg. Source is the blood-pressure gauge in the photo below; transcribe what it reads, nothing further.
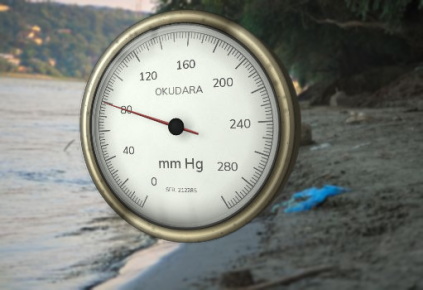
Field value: 80 mmHg
